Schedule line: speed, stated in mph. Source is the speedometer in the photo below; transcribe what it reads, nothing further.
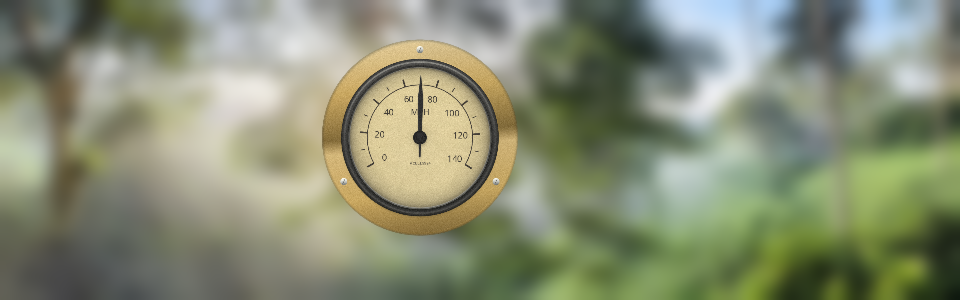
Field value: 70 mph
